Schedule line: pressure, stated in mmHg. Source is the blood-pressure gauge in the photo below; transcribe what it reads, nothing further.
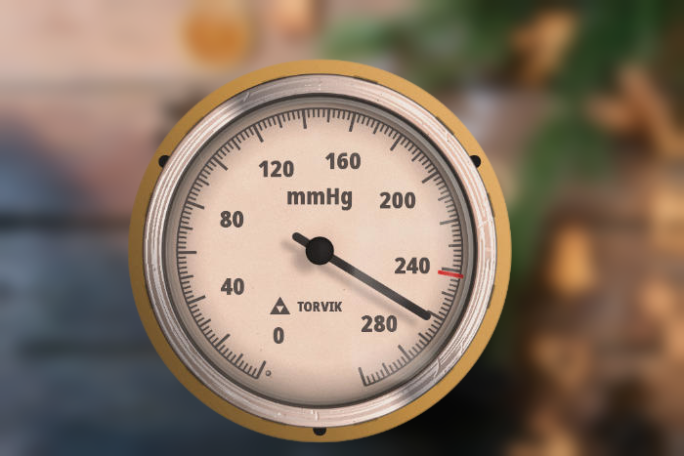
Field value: 262 mmHg
